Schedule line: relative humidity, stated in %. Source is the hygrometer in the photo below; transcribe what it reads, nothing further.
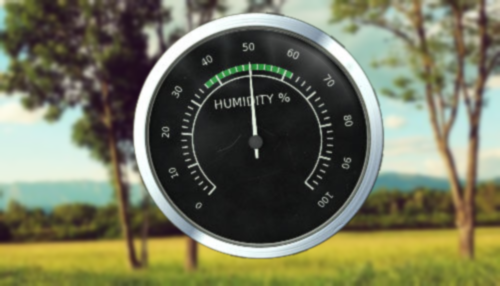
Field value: 50 %
